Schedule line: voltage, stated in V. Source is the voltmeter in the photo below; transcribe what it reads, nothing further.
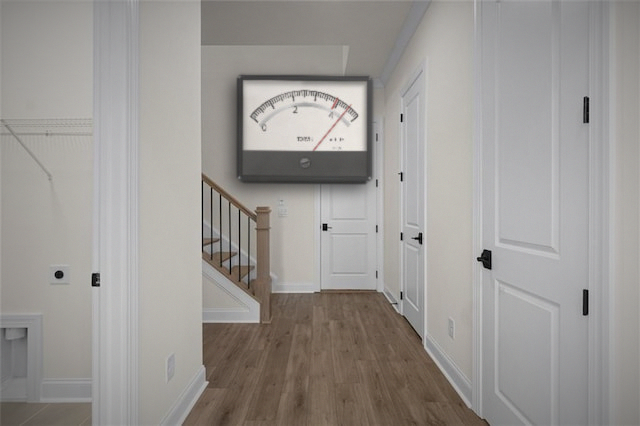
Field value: 4.5 V
